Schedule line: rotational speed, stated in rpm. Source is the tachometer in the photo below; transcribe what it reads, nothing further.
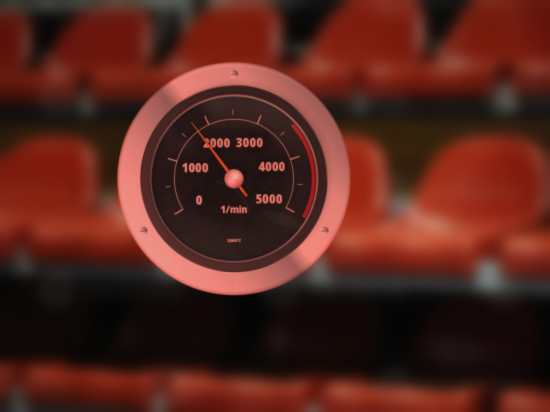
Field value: 1750 rpm
